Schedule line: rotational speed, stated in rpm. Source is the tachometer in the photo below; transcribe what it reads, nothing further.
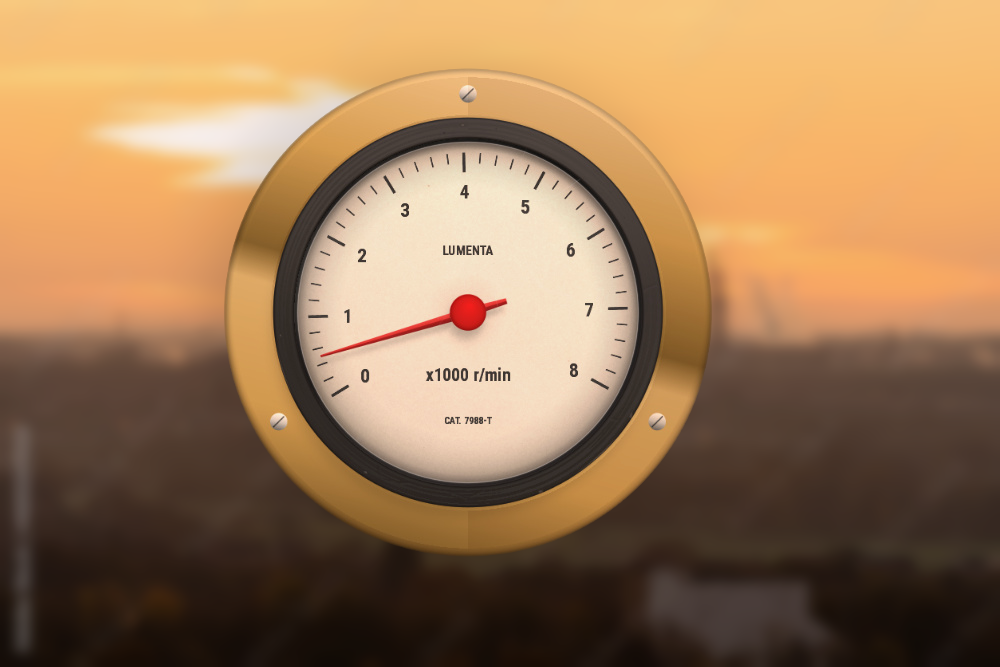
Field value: 500 rpm
